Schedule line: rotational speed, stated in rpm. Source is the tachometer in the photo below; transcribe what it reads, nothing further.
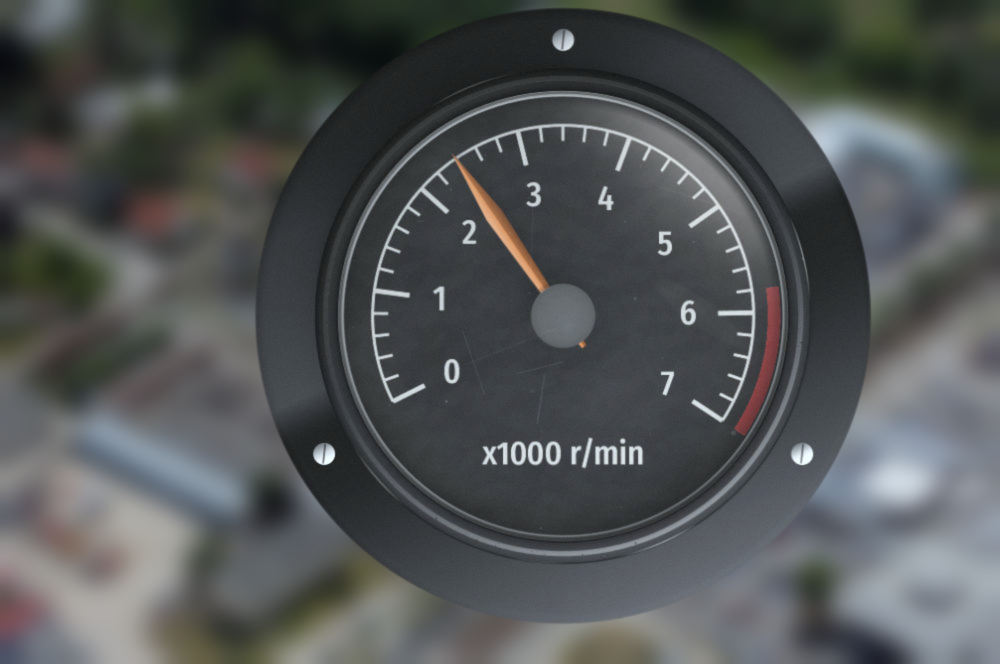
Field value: 2400 rpm
